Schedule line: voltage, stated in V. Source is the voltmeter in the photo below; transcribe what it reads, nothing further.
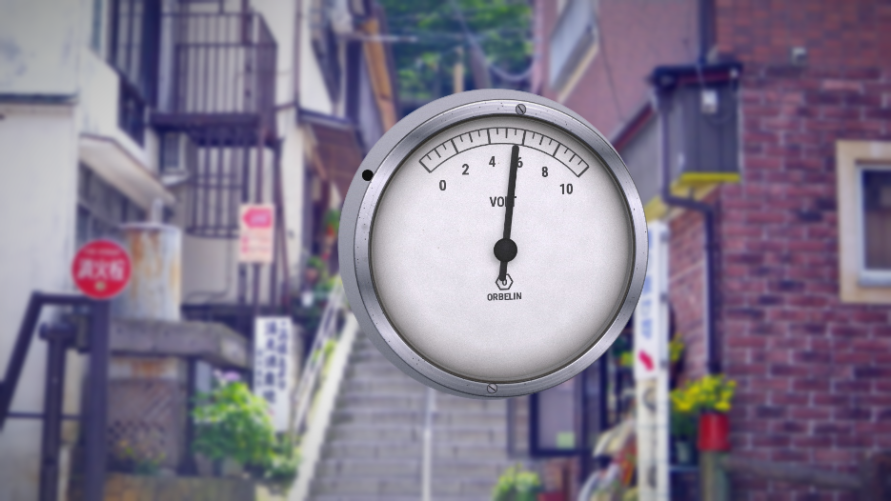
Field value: 5.5 V
